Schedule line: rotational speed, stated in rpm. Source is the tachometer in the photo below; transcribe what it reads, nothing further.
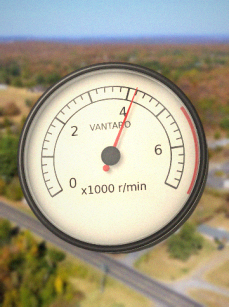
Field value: 4200 rpm
